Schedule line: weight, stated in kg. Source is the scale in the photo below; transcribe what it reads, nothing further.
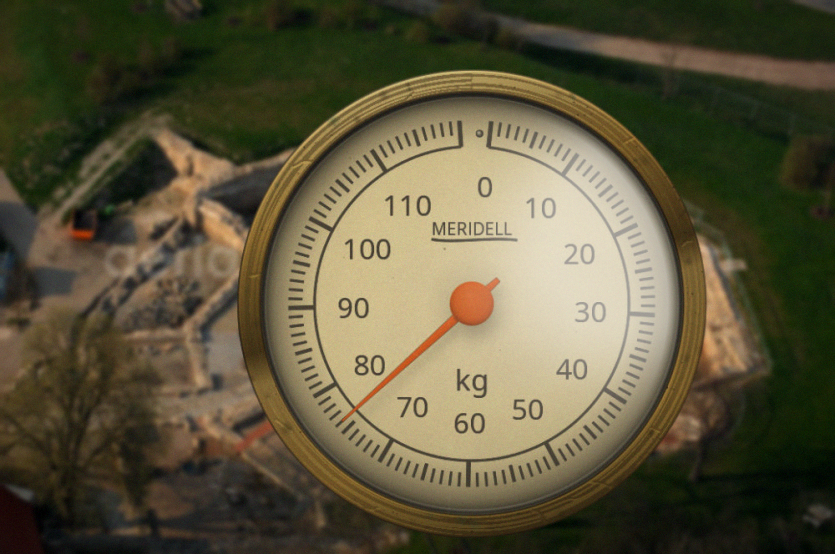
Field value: 76 kg
